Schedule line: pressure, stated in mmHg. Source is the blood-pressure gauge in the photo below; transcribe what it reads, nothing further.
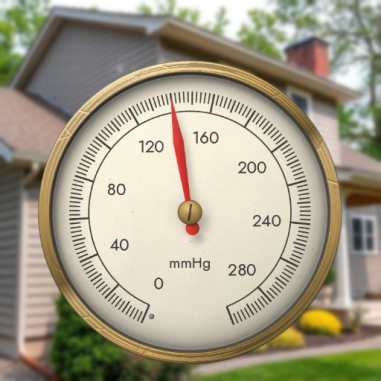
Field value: 140 mmHg
